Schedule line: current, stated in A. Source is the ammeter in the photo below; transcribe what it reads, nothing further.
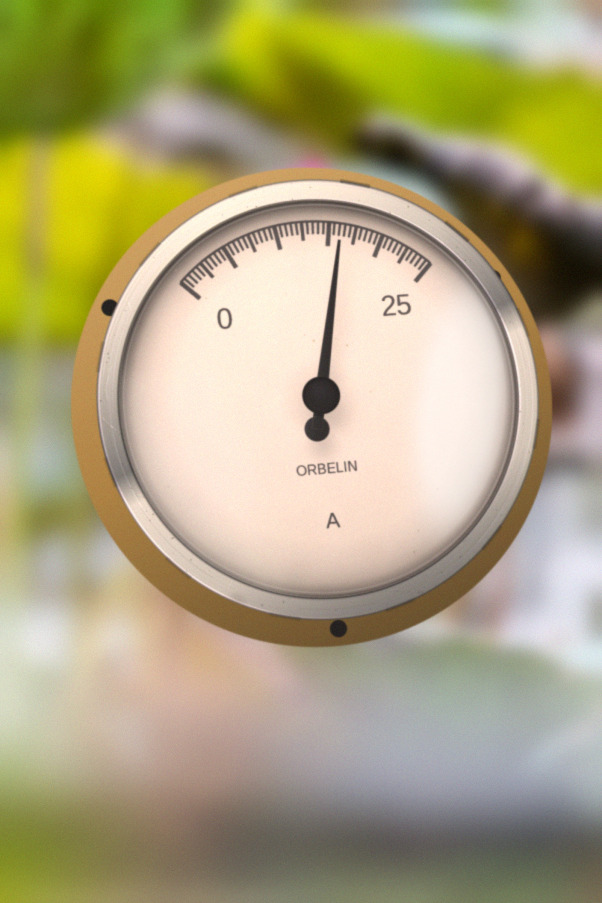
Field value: 16 A
